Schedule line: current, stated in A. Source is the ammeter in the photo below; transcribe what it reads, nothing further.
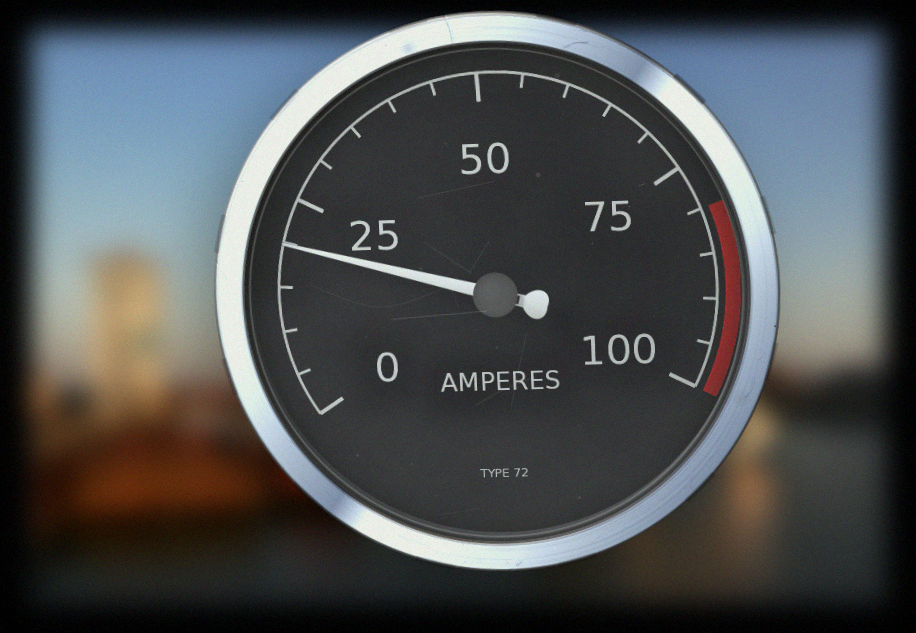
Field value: 20 A
